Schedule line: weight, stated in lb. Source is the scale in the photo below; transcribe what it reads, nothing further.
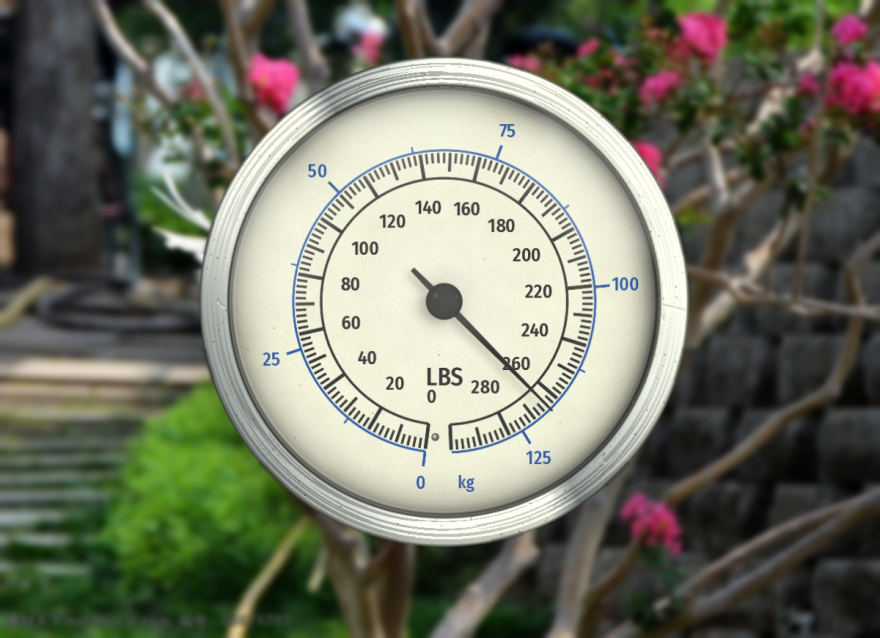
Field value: 264 lb
